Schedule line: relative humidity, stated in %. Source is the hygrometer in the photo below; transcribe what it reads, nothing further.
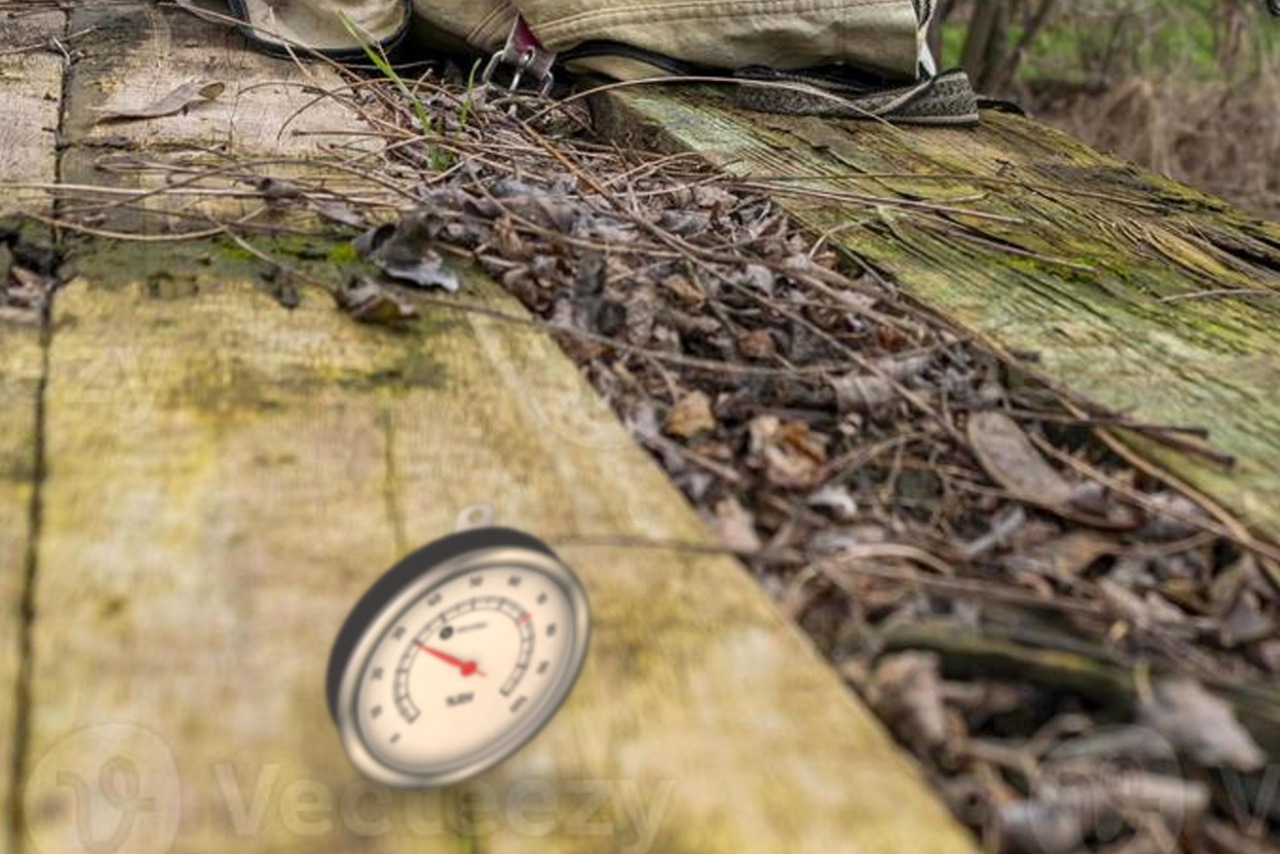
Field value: 30 %
